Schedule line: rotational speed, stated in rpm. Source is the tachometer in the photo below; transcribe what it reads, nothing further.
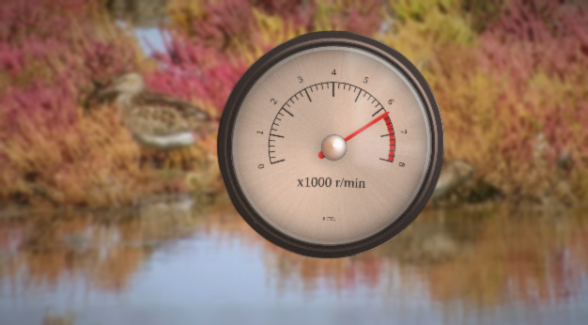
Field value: 6200 rpm
